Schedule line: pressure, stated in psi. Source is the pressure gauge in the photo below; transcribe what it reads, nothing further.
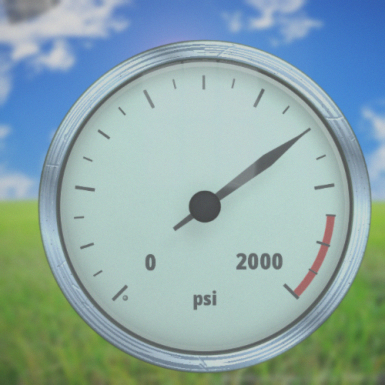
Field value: 1400 psi
